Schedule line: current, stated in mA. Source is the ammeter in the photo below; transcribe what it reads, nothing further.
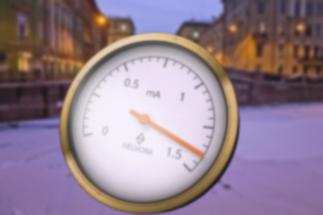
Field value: 1.4 mA
